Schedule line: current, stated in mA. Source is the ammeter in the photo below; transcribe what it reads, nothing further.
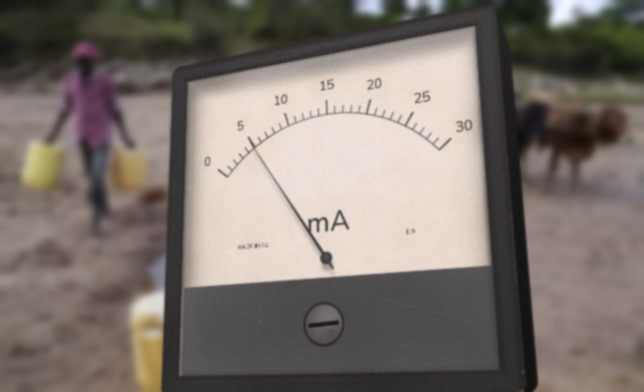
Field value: 5 mA
